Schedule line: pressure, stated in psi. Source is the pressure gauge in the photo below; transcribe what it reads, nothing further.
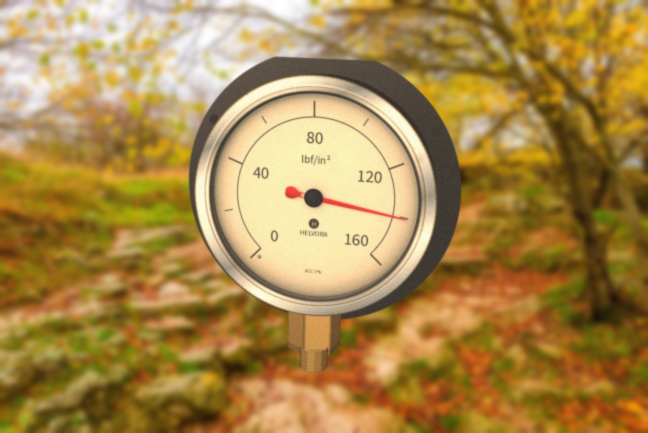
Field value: 140 psi
